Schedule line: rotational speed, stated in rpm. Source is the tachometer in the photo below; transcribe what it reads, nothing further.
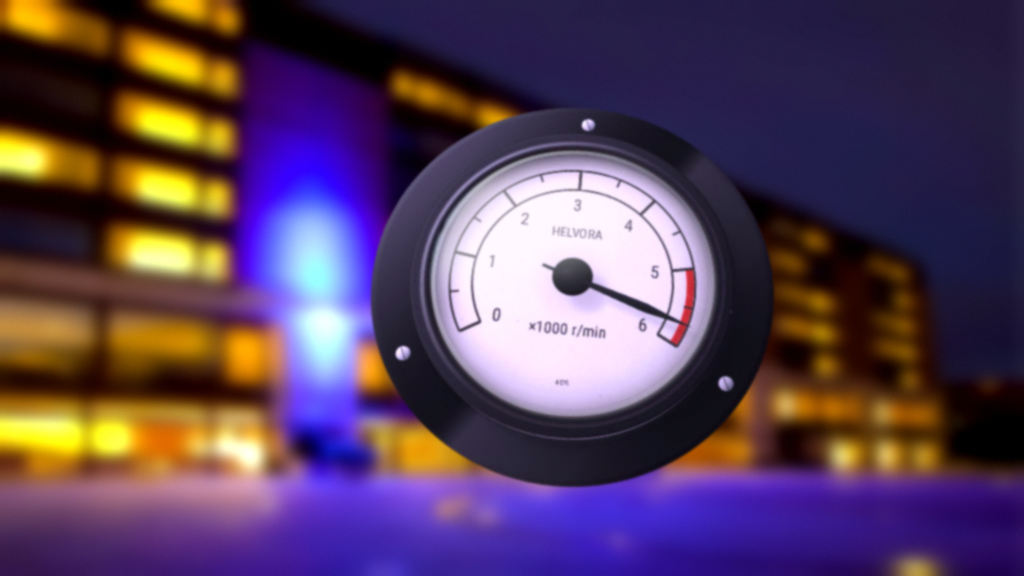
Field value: 5750 rpm
